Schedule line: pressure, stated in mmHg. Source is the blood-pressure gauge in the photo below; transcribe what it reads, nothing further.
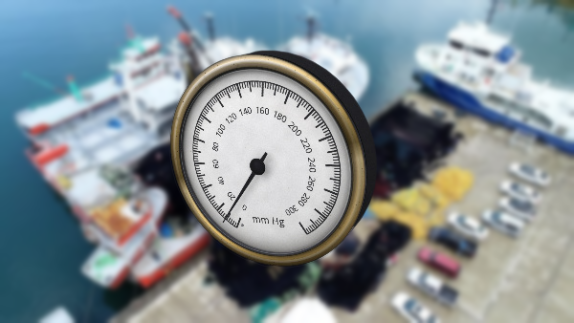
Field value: 10 mmHg
